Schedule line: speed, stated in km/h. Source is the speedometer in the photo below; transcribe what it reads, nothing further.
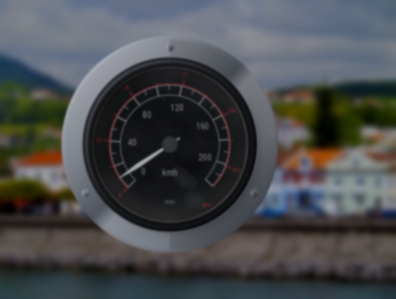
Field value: 10 km/h
